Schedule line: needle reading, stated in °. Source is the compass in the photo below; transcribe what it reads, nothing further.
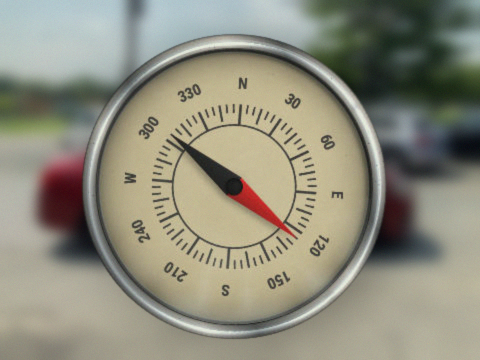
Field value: 125 °
